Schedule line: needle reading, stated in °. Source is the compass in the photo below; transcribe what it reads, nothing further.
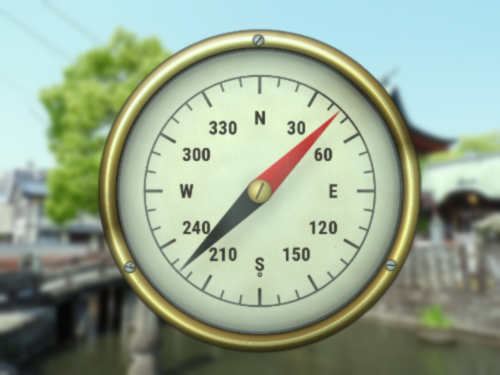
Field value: 45 °
